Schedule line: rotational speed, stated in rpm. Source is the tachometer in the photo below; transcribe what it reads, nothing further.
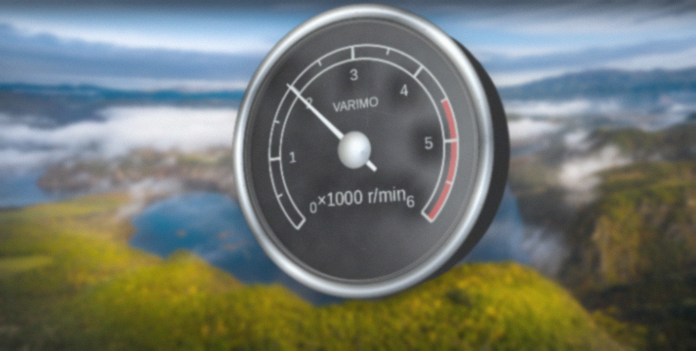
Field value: 2000 rpm
